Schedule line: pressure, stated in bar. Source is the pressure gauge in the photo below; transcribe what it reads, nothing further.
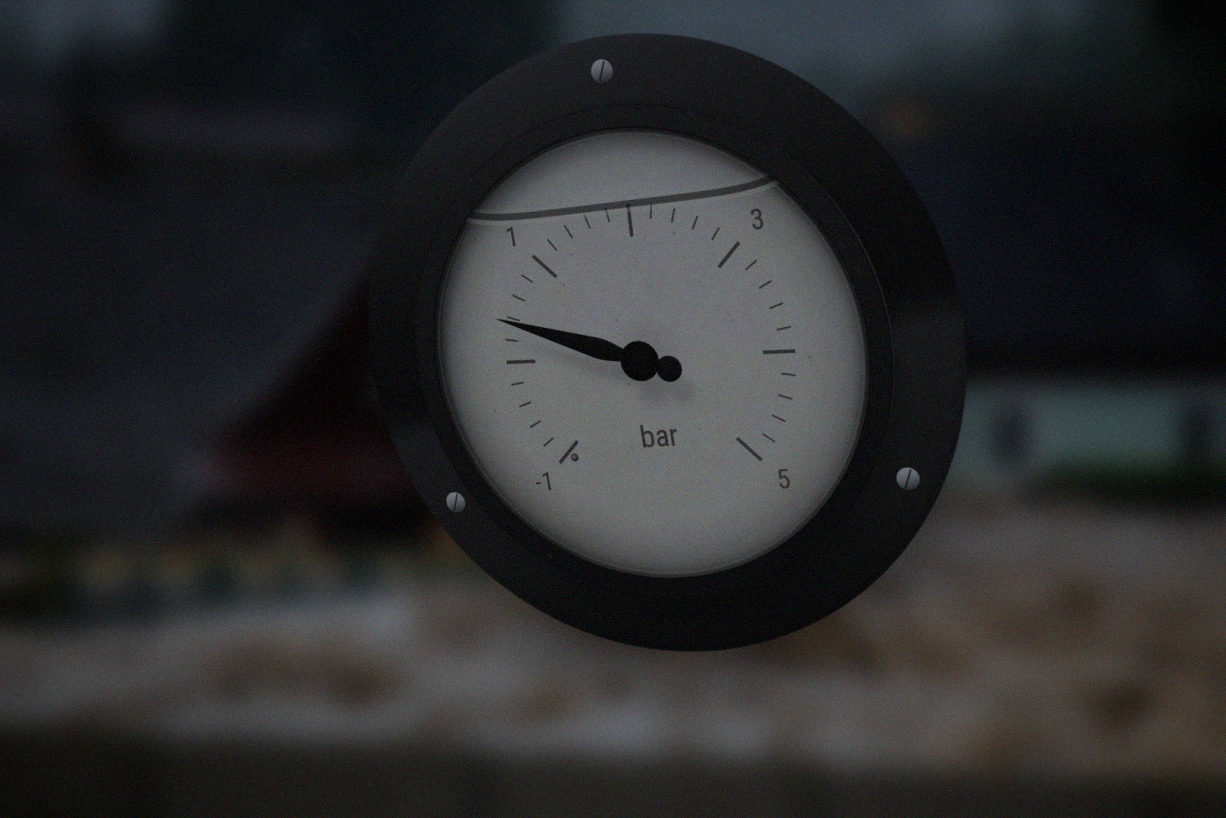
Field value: 0.4 bar
